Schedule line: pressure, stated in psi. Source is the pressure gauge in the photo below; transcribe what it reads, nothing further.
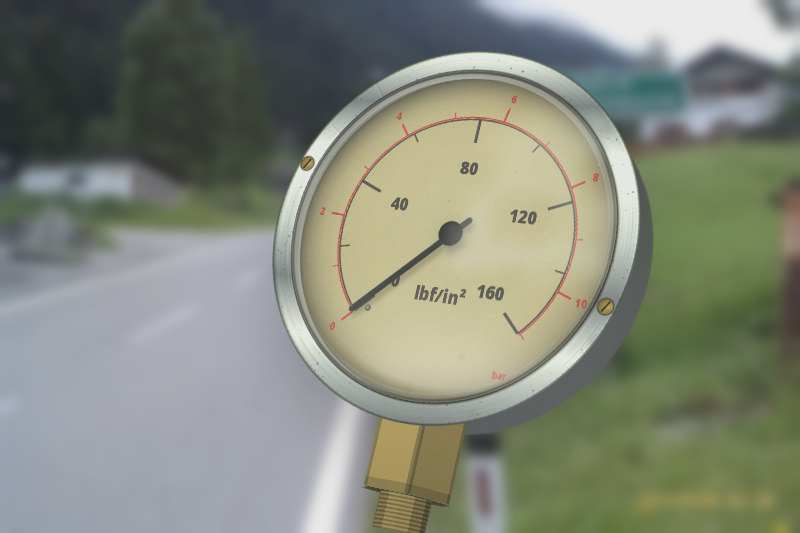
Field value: 0 psi
